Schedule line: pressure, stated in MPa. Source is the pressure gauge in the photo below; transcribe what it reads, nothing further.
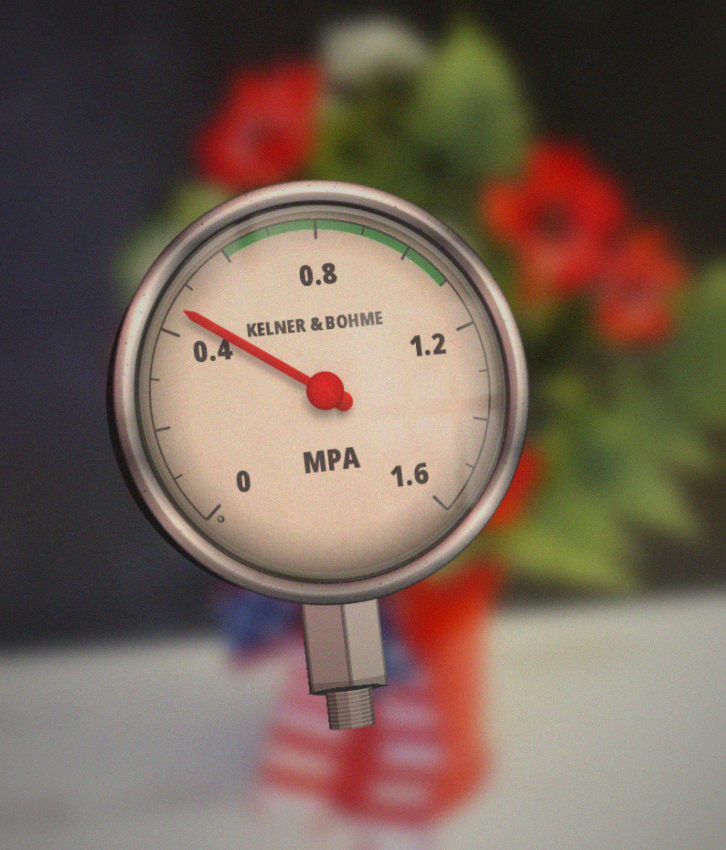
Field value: 0.45 MPa
